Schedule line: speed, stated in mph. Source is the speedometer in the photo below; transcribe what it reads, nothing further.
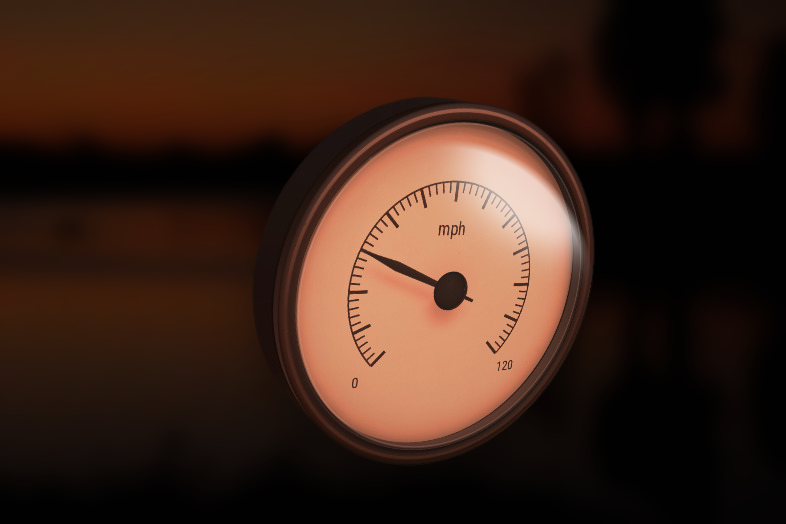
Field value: 30 mph
